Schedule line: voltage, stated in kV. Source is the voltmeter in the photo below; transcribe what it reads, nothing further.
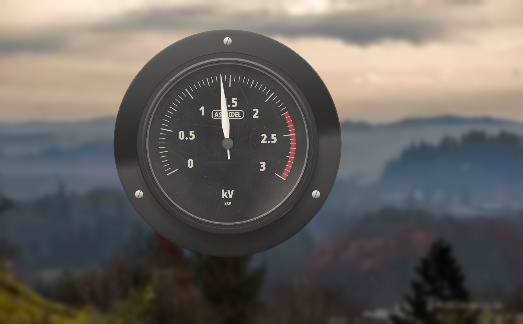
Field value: 1.4 kV
